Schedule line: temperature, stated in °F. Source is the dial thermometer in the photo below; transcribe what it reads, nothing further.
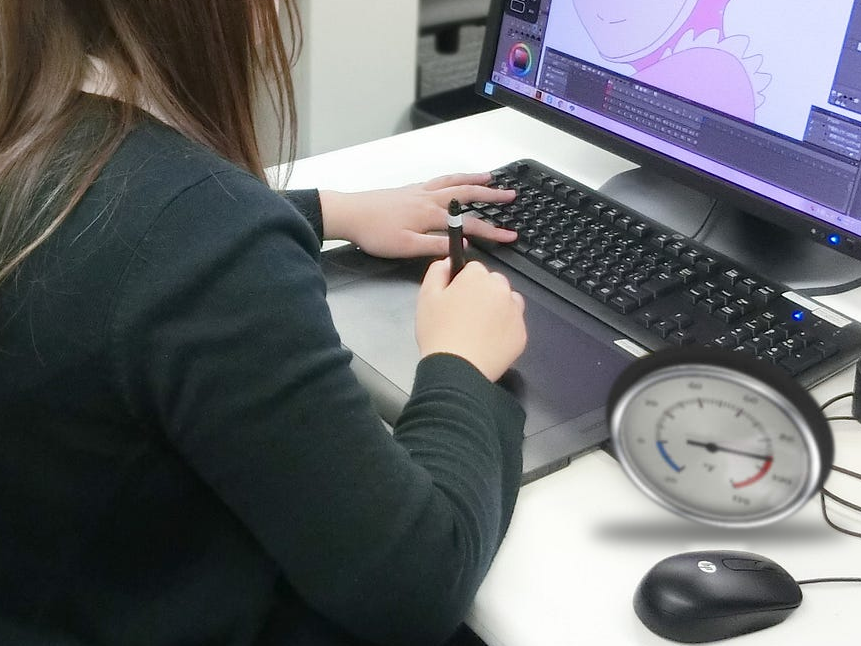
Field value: 90 °F
